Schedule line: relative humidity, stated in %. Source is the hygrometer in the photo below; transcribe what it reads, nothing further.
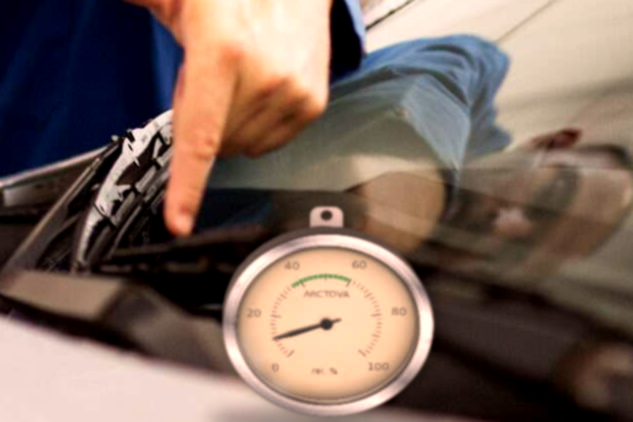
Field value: 10 %
